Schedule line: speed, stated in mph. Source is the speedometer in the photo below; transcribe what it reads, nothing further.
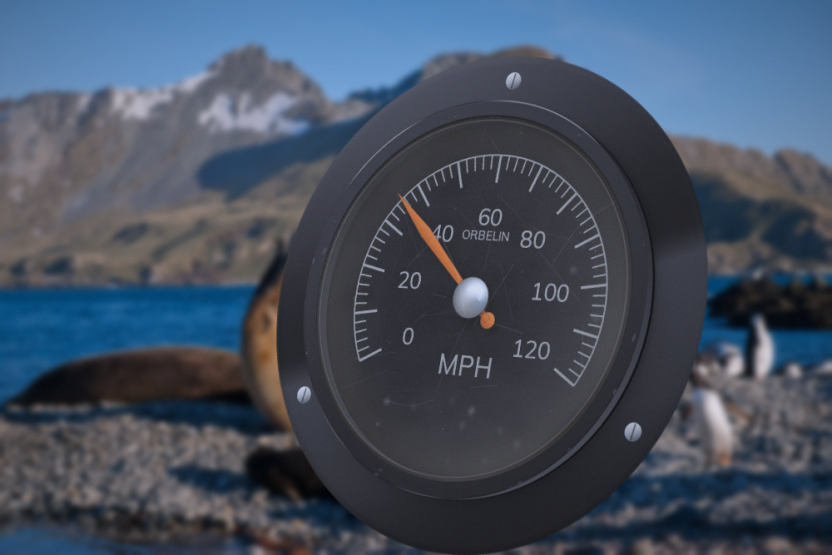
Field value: 36 mph
